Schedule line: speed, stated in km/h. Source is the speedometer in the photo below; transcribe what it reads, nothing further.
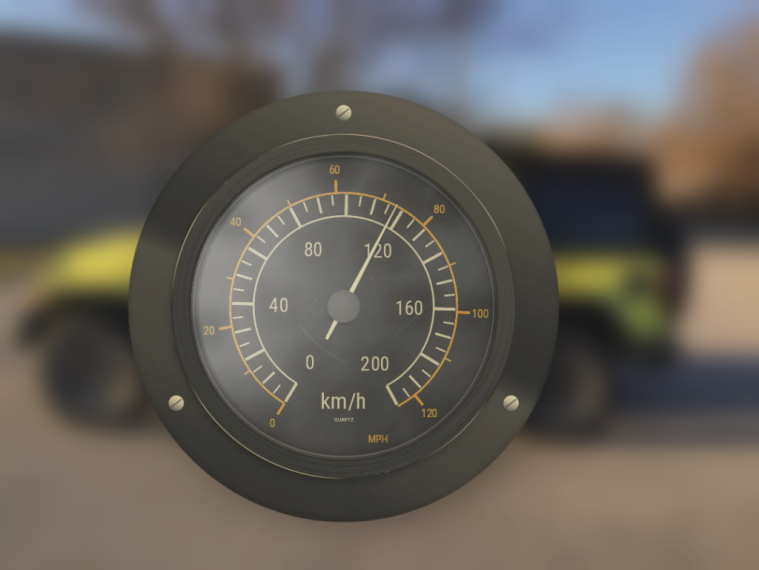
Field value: 117.5 km/h
